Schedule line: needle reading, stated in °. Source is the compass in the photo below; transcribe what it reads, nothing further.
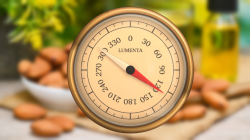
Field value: 125 °
